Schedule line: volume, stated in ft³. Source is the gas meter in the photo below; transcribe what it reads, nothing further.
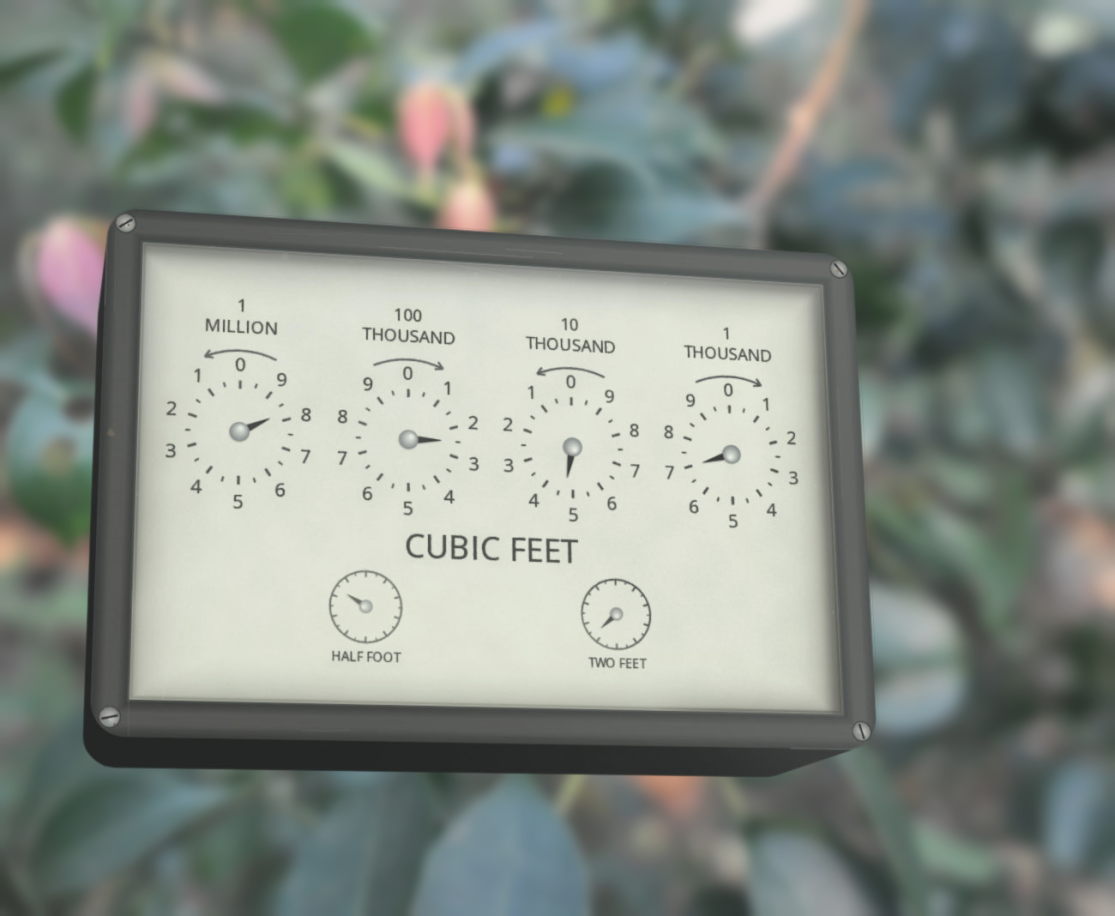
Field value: 824700 ft³
